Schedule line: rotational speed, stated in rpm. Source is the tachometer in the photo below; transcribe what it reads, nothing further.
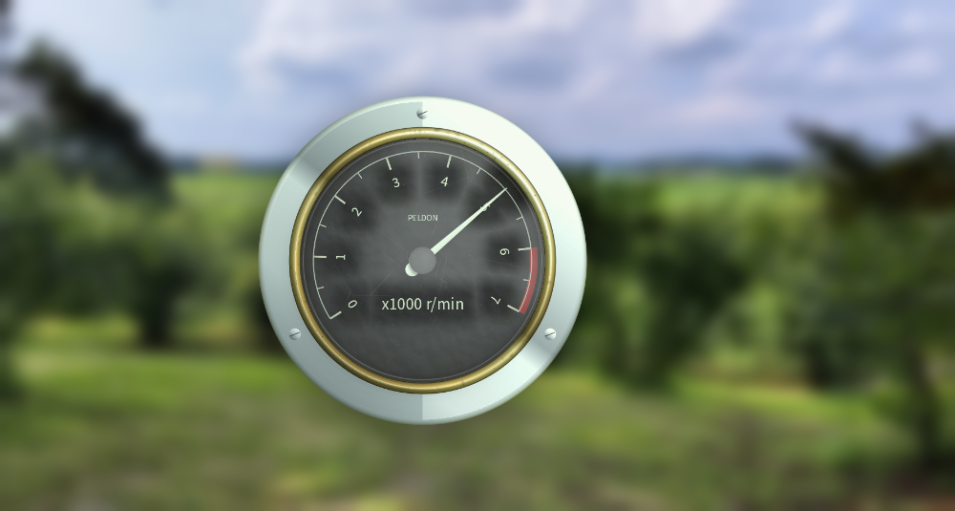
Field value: 5000 rpm
